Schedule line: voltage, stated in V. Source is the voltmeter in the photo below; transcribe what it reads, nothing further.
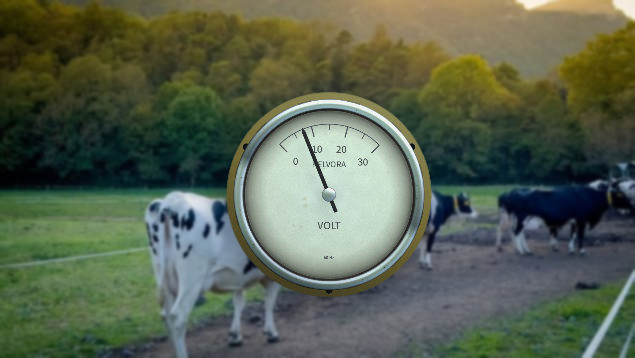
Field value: 7.5 V
